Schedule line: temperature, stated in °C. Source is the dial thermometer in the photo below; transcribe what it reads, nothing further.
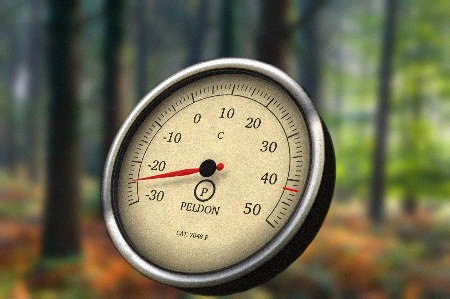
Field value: -25 °C
